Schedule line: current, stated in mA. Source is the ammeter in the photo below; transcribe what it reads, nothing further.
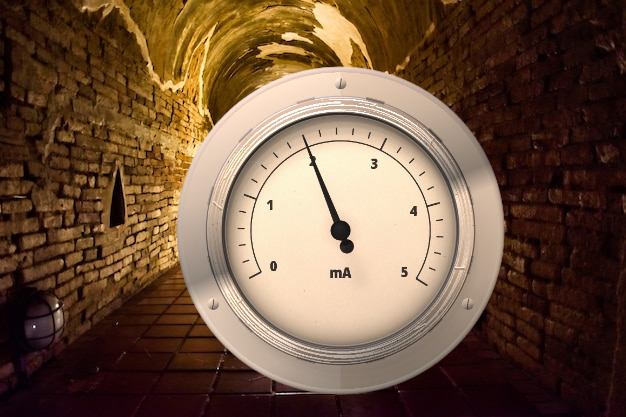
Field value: 2 mA
